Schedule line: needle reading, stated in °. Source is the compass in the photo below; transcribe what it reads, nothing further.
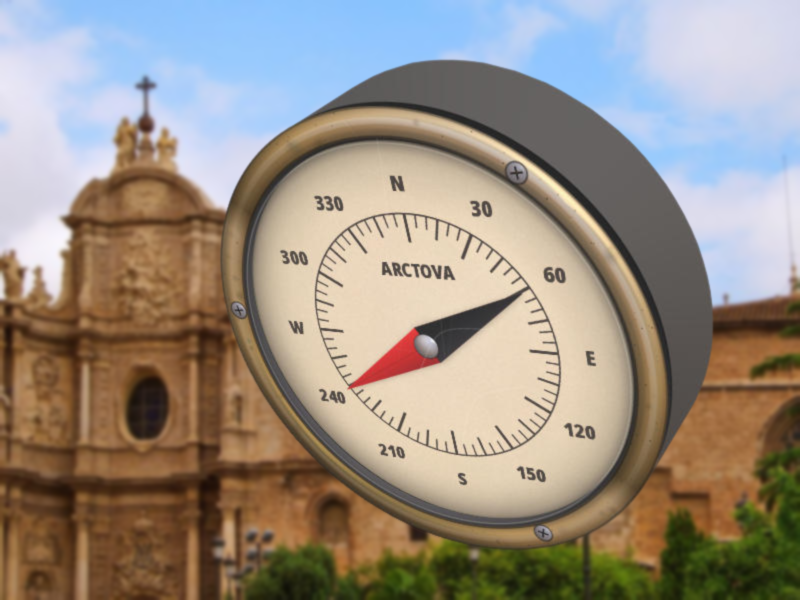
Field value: 240 °
